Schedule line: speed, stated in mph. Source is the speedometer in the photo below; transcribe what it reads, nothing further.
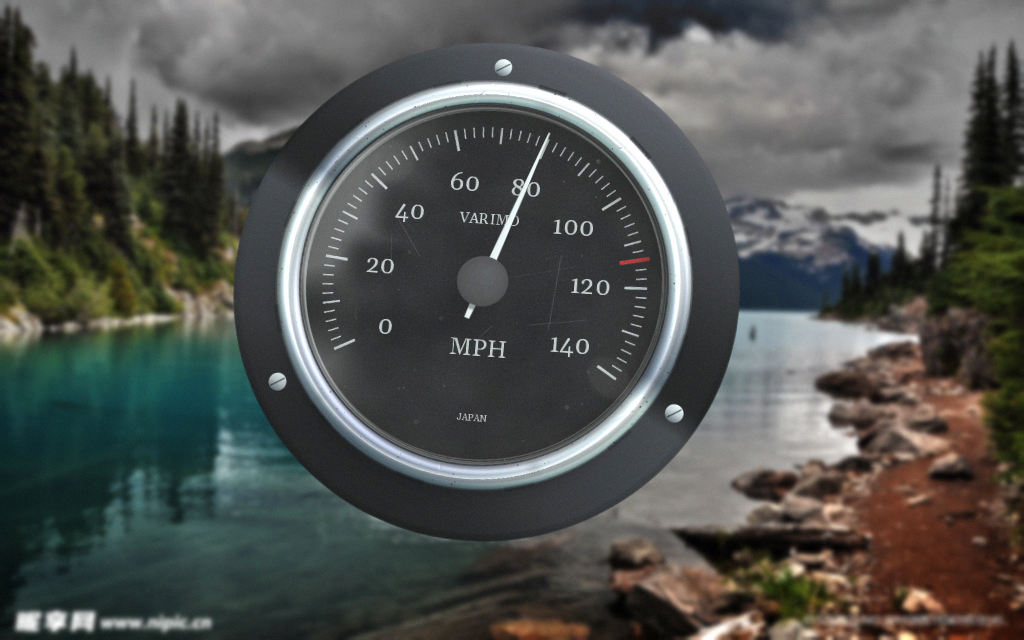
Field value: 80 mph
